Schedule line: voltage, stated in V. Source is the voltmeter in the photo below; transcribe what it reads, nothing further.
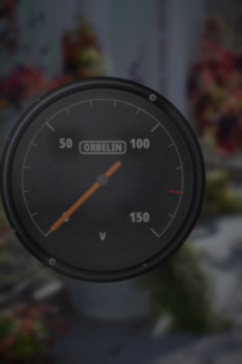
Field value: 0 V
